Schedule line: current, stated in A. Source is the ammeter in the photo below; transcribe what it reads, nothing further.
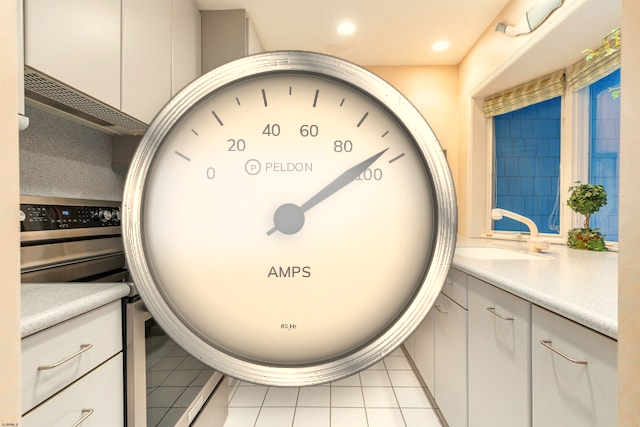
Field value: 95 A
